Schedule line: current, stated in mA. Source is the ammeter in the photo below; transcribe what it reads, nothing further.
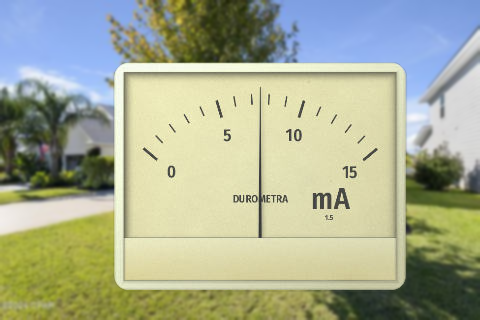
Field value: 7.5 mA
